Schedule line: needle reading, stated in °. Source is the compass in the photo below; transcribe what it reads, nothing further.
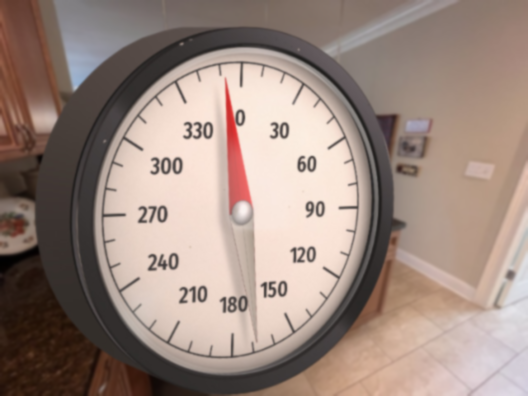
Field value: 350 °
